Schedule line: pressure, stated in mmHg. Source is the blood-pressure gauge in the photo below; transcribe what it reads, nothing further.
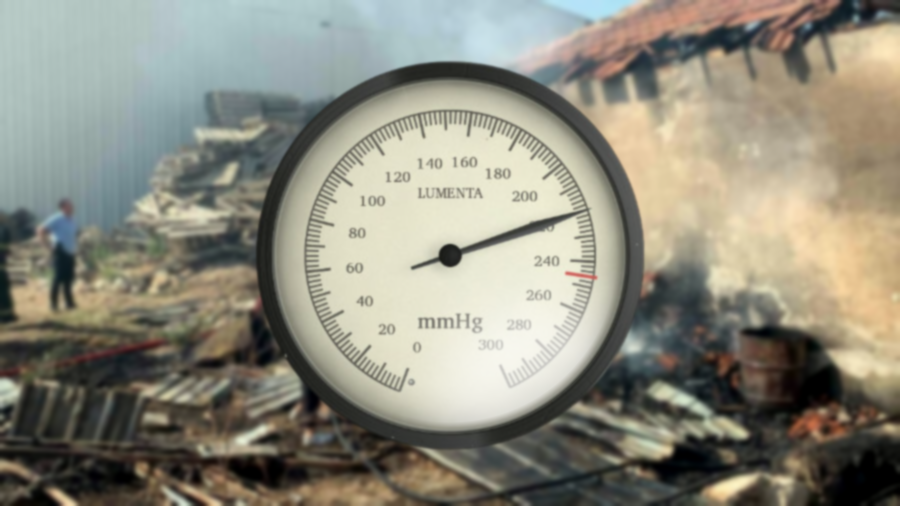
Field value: 220 mmHg
